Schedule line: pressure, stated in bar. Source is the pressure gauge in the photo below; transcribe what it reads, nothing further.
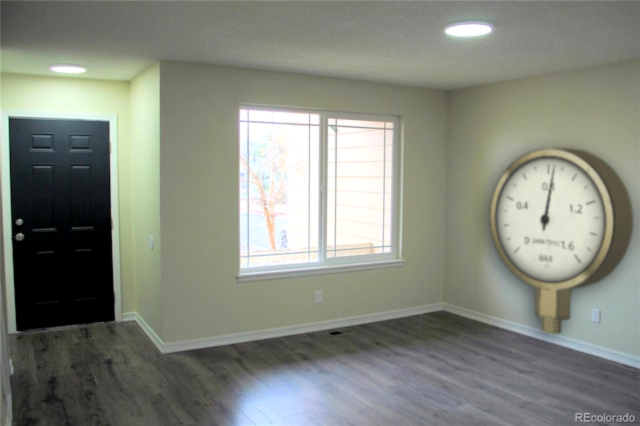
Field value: 0.85 bar
